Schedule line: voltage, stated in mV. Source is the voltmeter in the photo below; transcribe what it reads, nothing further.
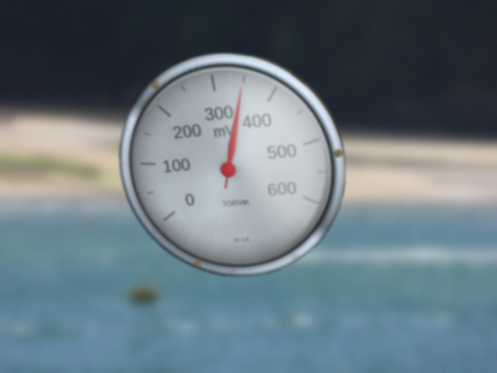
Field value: 350 mV
